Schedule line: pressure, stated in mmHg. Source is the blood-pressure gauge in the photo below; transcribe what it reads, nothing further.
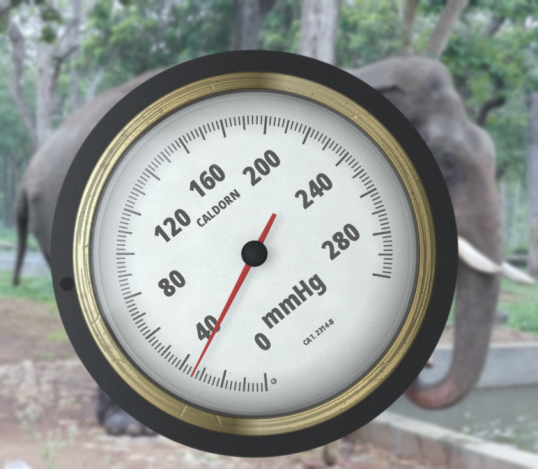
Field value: 34 mmHg
